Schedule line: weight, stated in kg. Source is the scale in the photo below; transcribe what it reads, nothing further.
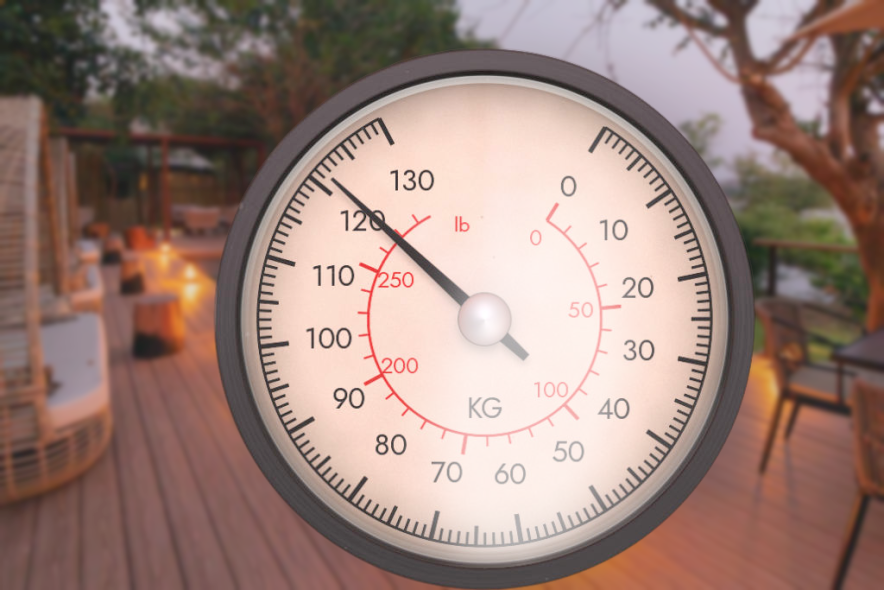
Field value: 121.5 kg
